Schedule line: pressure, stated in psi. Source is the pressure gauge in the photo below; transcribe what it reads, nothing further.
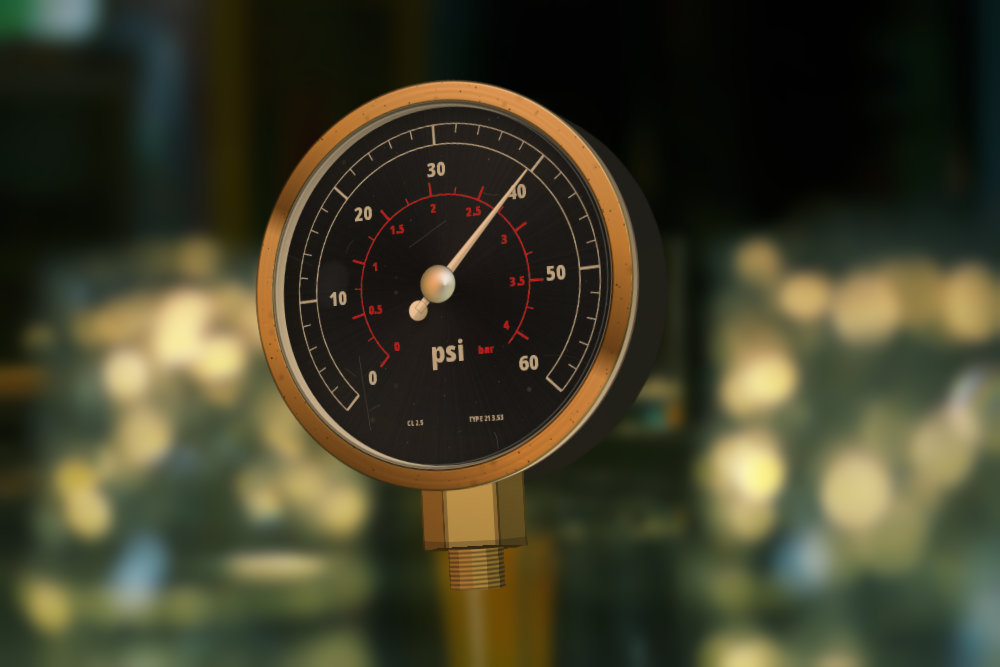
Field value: 40 psi
